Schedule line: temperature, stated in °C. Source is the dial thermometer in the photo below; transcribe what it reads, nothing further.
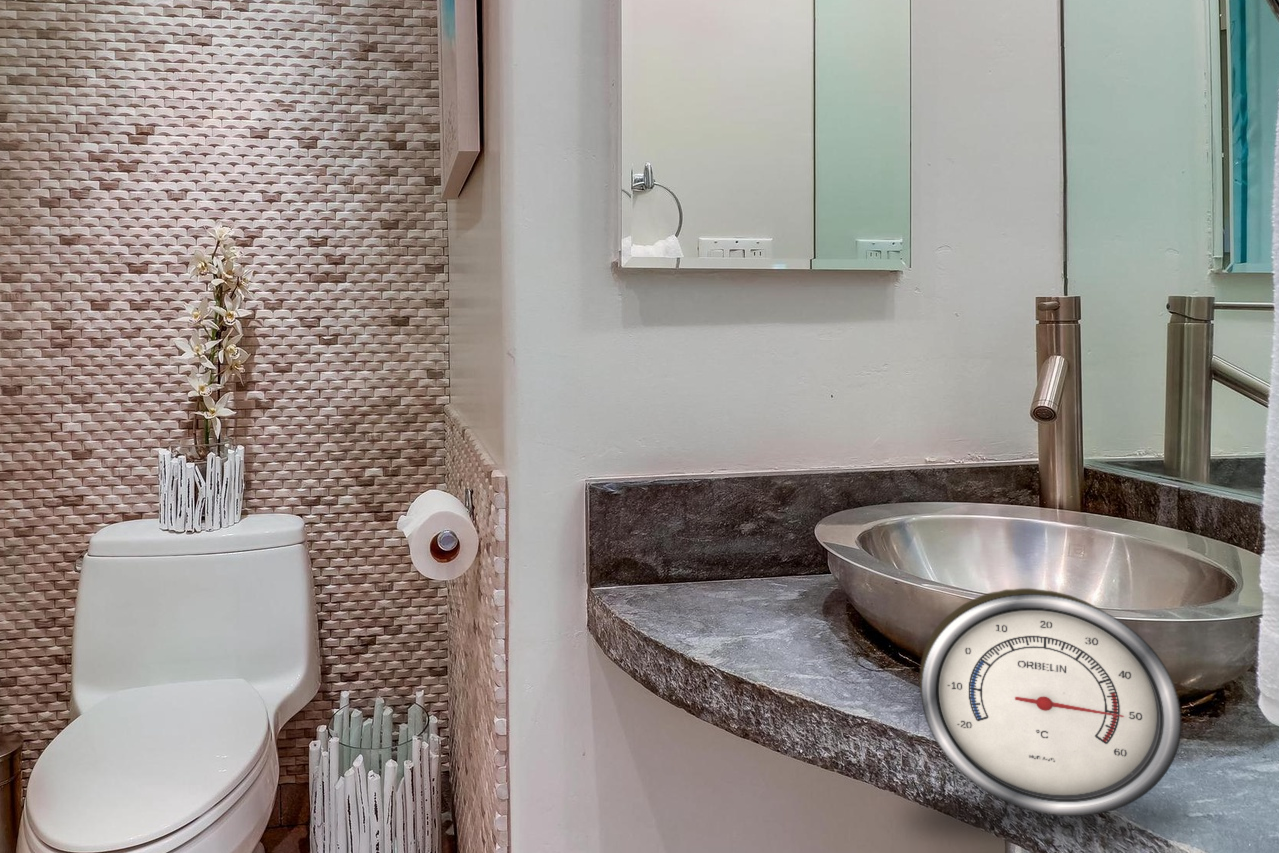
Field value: 50 °C
